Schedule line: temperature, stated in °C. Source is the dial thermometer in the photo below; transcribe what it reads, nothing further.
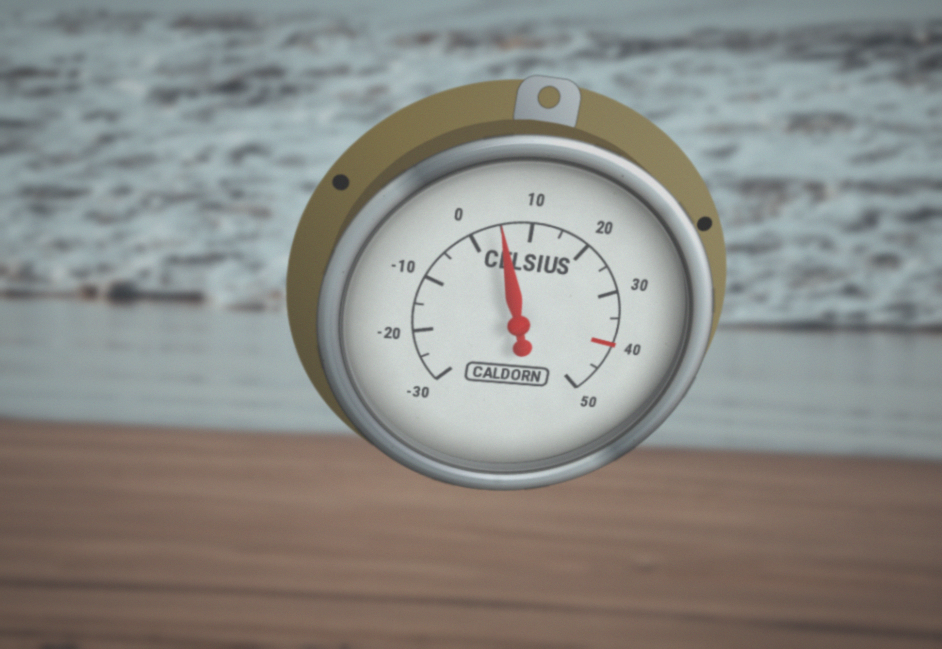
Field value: 5 °C
